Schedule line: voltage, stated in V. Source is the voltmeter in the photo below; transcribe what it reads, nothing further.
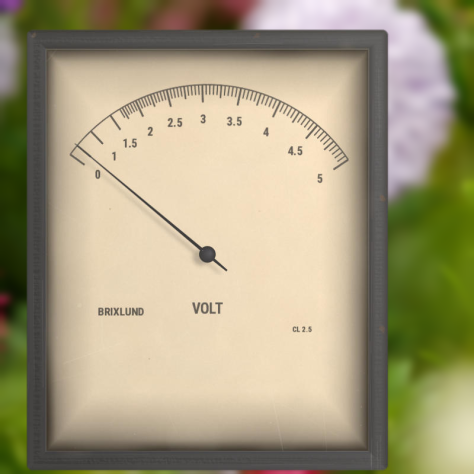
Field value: 0.5 V
